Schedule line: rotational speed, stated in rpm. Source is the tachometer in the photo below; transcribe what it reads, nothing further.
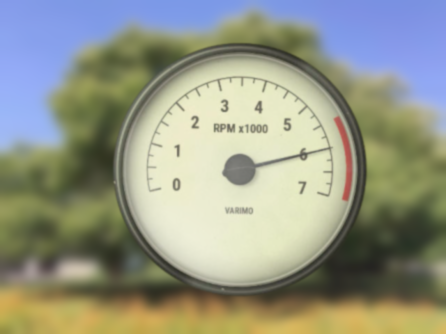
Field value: 6000 rpm
